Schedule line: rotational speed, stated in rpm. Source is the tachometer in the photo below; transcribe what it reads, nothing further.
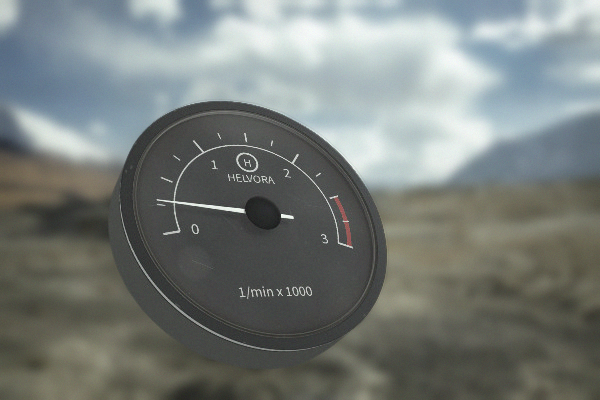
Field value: 250 rpm
